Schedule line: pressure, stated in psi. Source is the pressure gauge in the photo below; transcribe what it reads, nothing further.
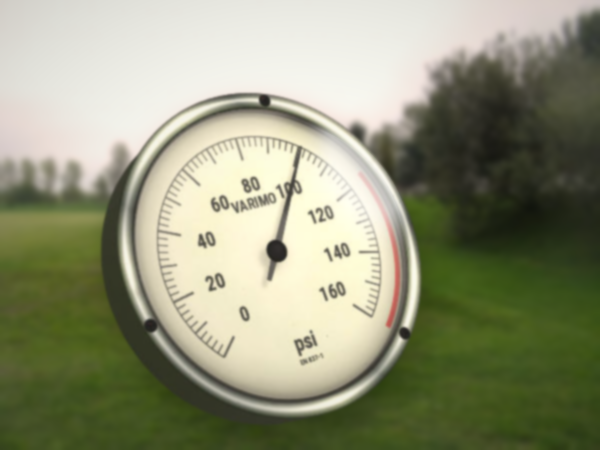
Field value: 100 psi
